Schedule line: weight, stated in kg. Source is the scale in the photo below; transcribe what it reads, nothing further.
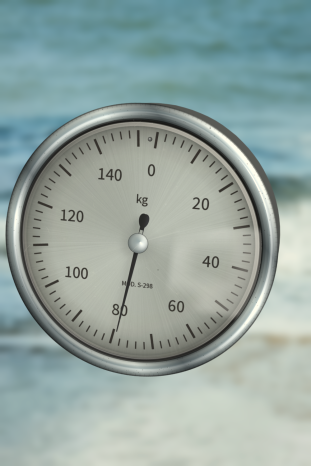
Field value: 79 kg
